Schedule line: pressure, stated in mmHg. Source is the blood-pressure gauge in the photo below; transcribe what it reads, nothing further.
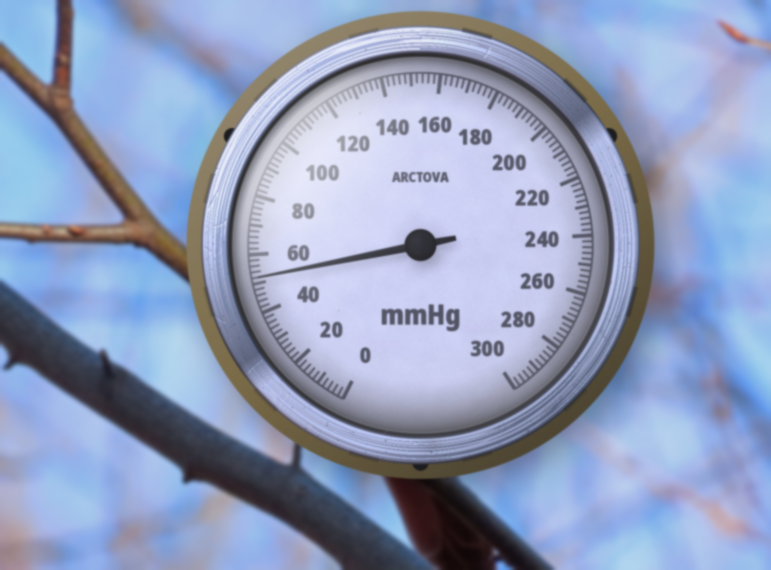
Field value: 52 mmHg
